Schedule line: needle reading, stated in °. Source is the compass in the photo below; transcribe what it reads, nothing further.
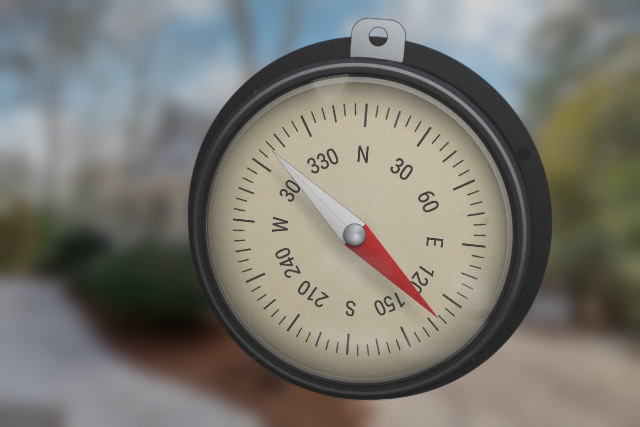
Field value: 130 °
